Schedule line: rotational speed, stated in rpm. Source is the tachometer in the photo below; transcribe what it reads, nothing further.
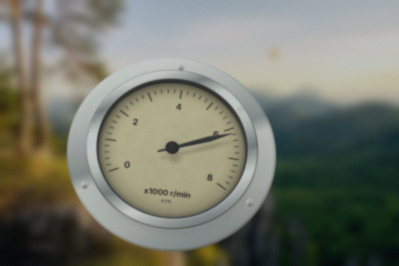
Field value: 6200 rpm
